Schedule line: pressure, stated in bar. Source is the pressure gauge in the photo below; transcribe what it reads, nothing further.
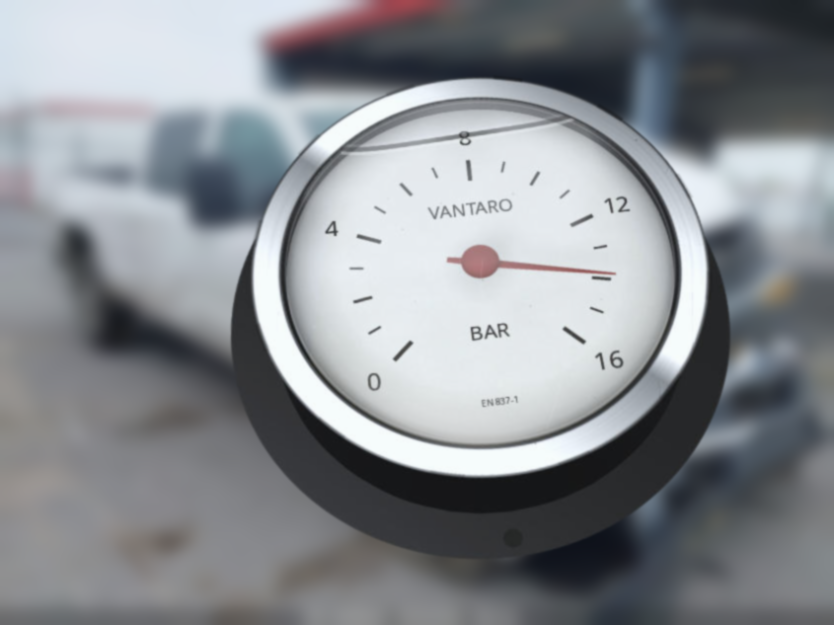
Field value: 14 bar
